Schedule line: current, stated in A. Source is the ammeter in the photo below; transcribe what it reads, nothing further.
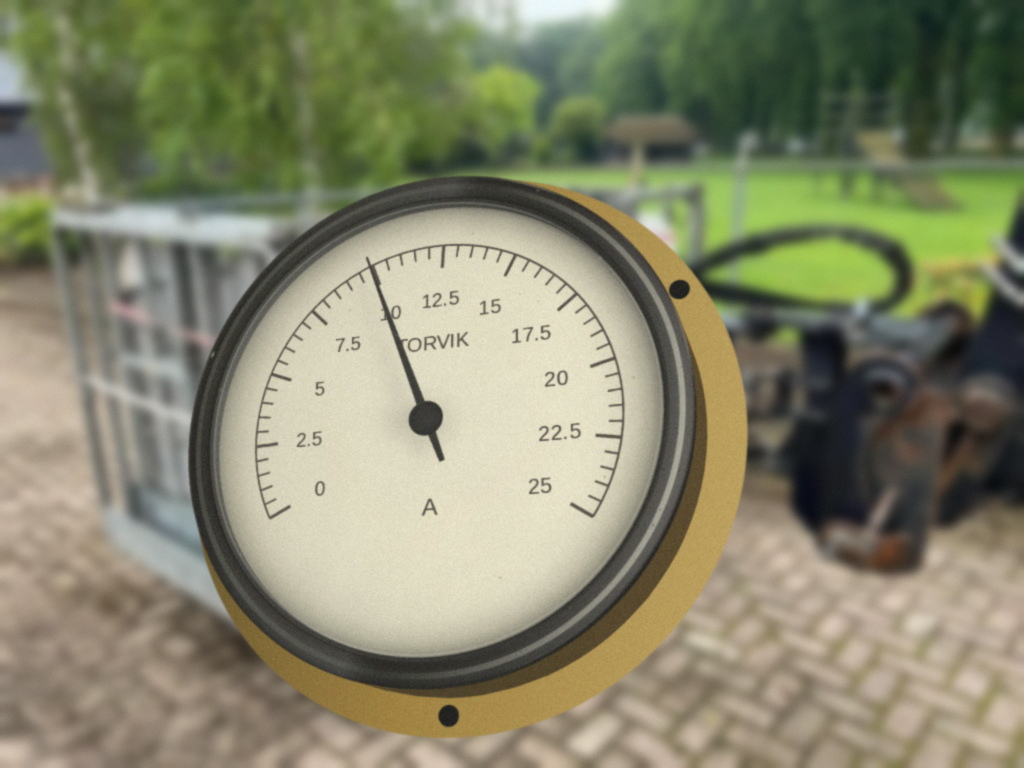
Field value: 10 A
